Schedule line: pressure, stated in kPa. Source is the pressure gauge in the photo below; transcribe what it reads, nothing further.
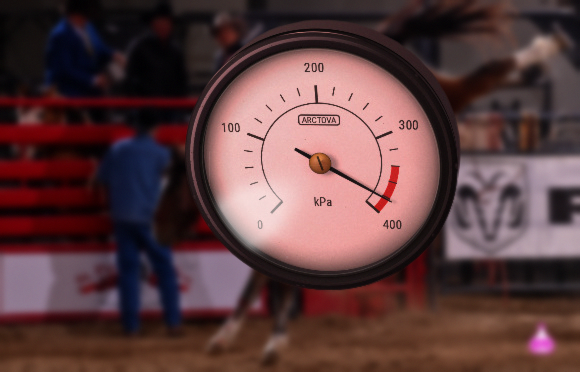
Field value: 380 kPa
